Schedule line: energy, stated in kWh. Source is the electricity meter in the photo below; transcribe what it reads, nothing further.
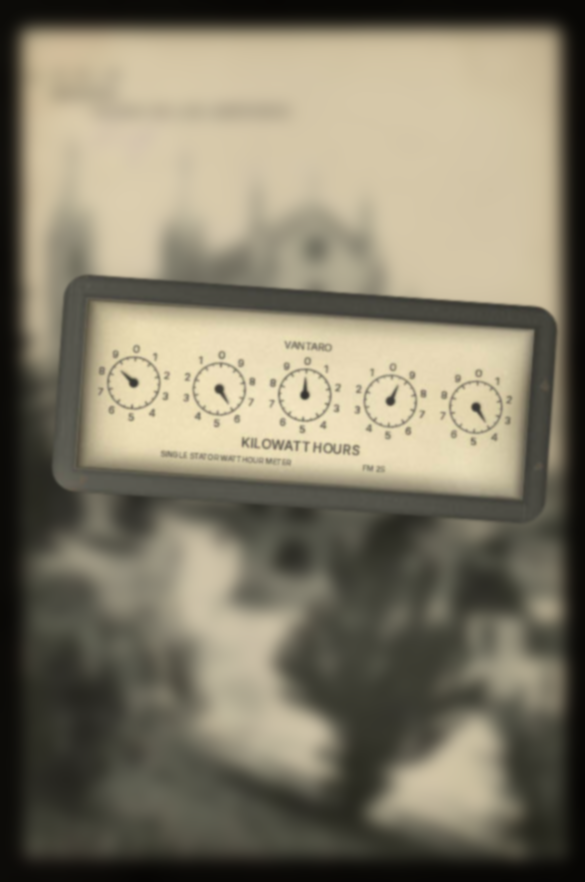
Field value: 85994 kWh
